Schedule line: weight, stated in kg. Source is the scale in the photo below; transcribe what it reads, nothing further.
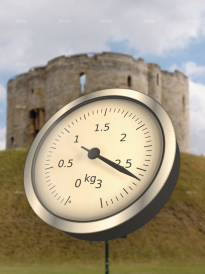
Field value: 2.6 kg
